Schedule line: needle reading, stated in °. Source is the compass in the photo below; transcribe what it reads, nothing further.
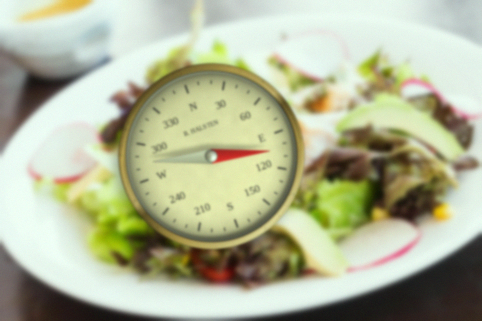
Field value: 105 °
